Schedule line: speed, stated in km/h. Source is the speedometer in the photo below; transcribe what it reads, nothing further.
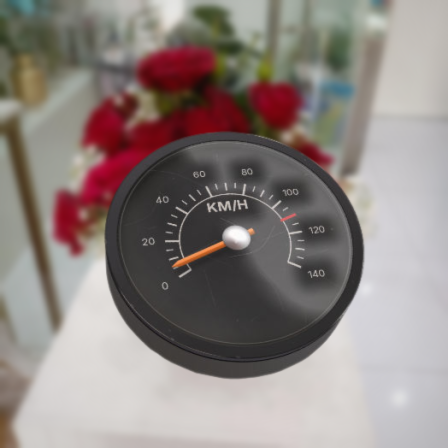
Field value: 5 km/h
